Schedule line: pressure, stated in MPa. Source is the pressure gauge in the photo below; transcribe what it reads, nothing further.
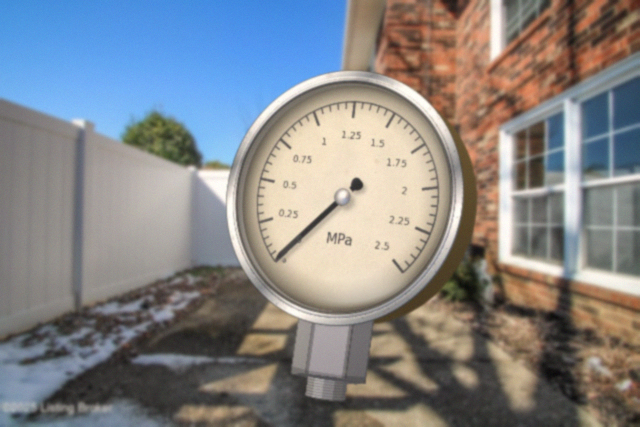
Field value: 0 MPa
